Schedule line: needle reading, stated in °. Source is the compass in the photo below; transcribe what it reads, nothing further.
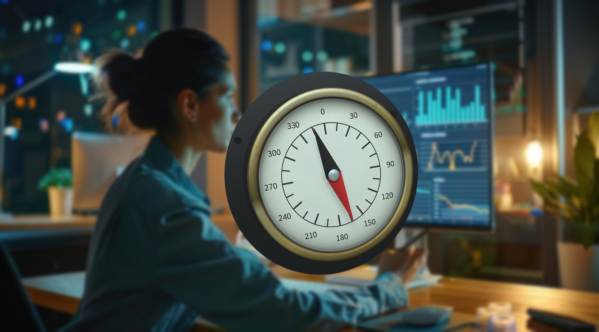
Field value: 165 °
